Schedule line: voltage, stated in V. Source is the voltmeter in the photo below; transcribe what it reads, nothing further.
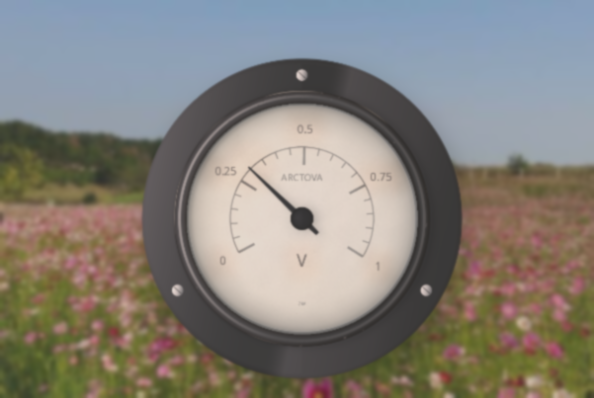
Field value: 0.3 V
